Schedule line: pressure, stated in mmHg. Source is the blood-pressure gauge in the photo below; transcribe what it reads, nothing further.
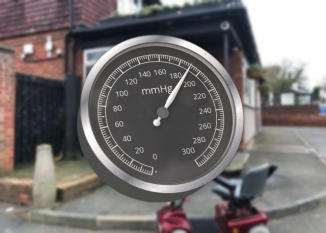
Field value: 190 mmHg
